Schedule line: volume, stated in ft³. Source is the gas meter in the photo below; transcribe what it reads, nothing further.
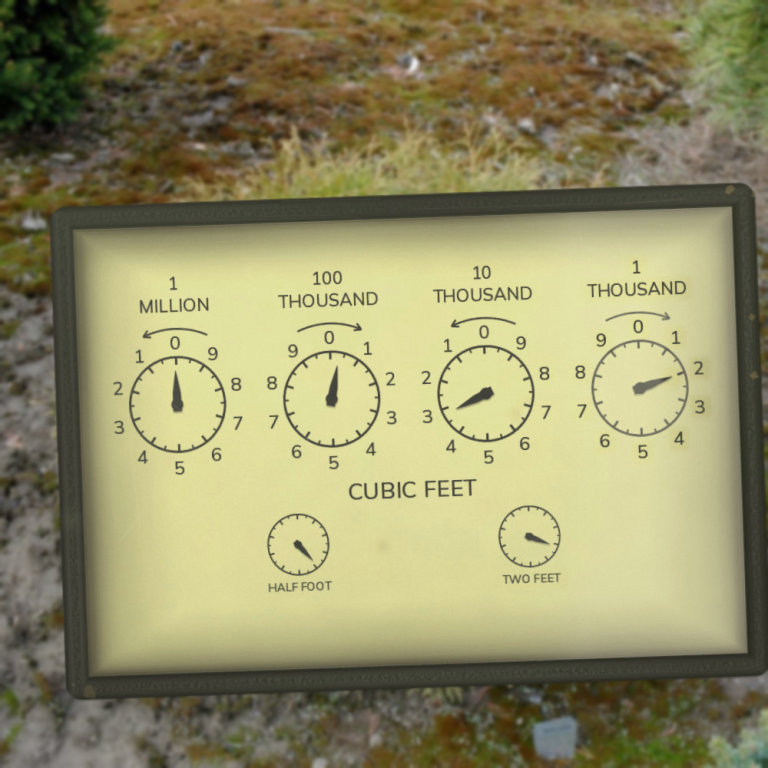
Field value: 3200 ft³
